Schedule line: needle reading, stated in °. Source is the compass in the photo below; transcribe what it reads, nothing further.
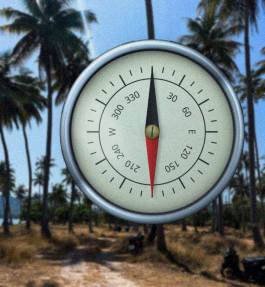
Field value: 180 °
